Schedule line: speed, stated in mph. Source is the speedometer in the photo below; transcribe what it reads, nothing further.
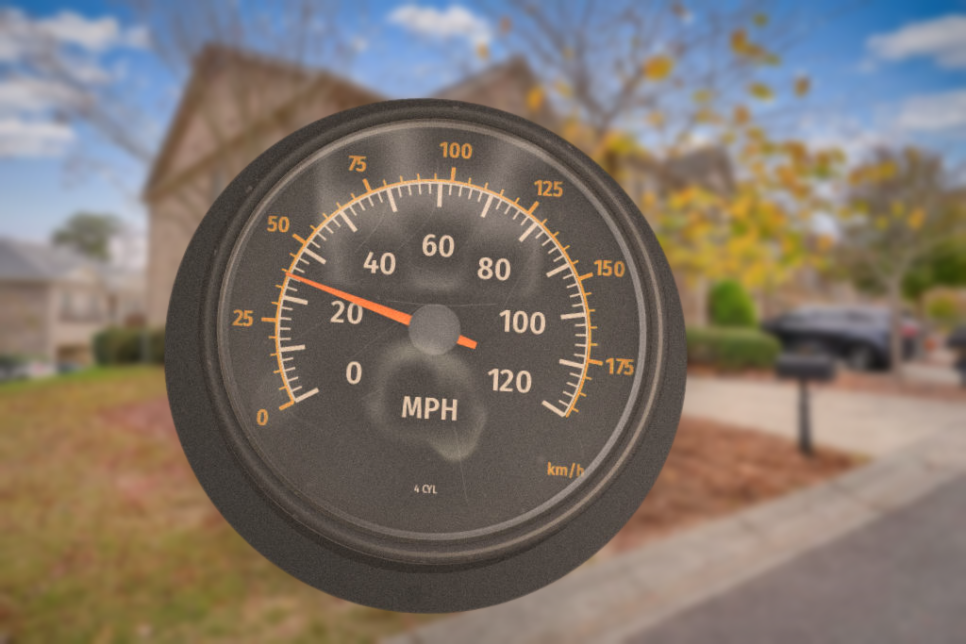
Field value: 24 mph
